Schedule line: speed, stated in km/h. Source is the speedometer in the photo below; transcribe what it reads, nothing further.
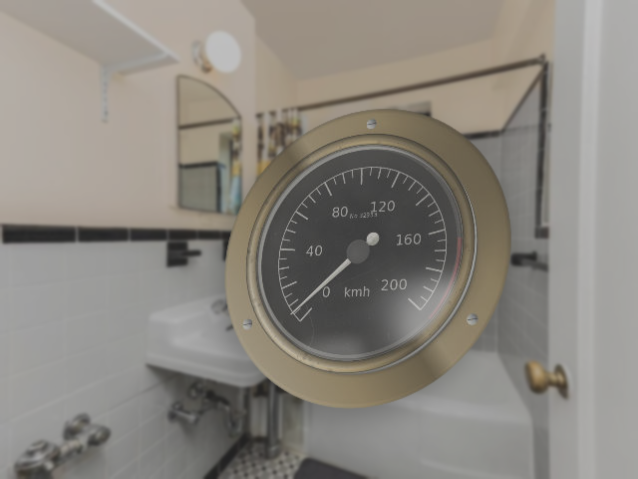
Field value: 5 km/h
